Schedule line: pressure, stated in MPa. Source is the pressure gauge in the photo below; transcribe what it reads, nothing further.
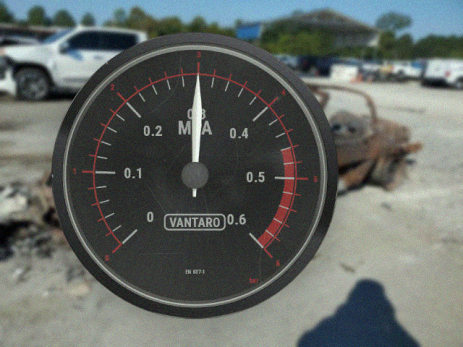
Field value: 0.3 MPa
